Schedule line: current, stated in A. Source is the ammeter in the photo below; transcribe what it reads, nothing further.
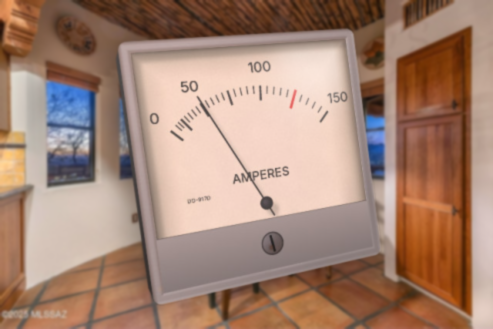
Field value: 50 A
